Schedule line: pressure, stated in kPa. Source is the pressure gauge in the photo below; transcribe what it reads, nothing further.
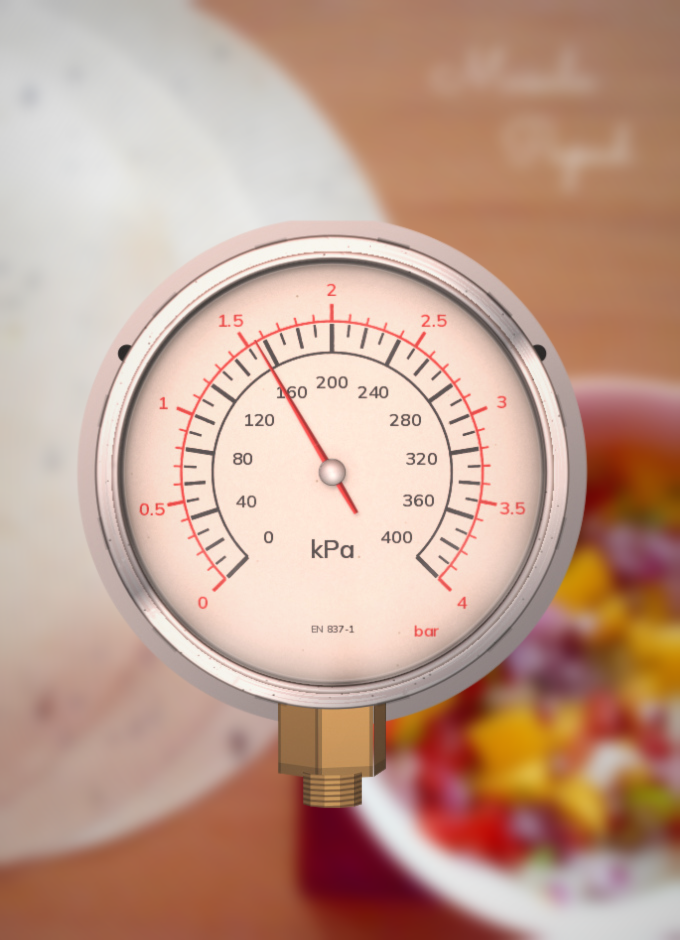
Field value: 155 kPa
